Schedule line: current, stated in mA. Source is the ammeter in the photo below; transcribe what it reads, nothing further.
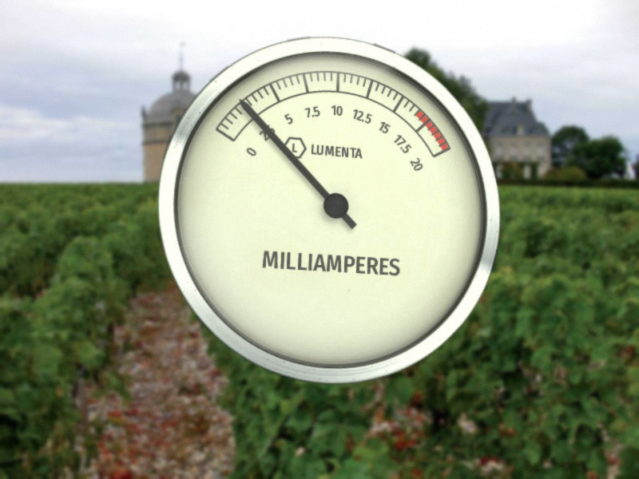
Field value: 2.5 mA
